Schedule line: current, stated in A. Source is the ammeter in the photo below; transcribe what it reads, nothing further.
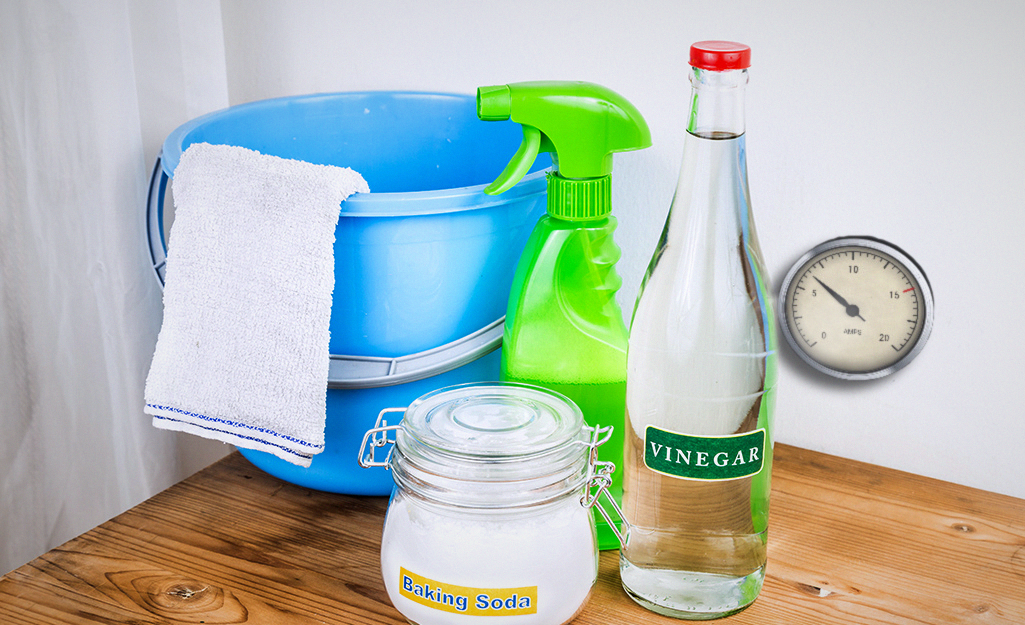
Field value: 6.5 A
